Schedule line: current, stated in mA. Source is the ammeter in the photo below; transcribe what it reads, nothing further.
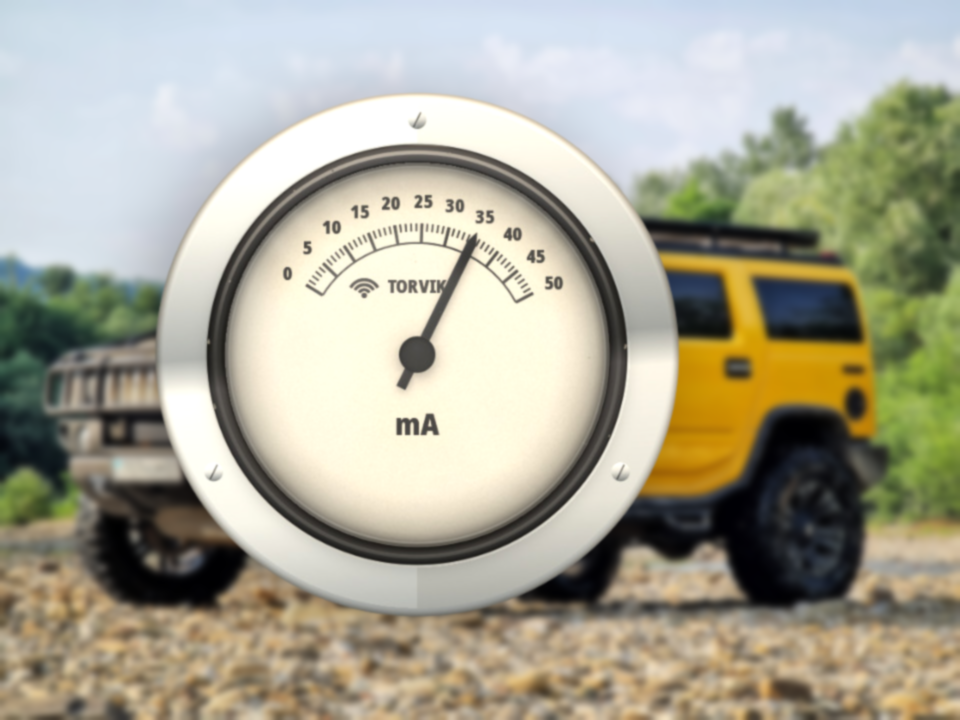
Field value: 35 mA
